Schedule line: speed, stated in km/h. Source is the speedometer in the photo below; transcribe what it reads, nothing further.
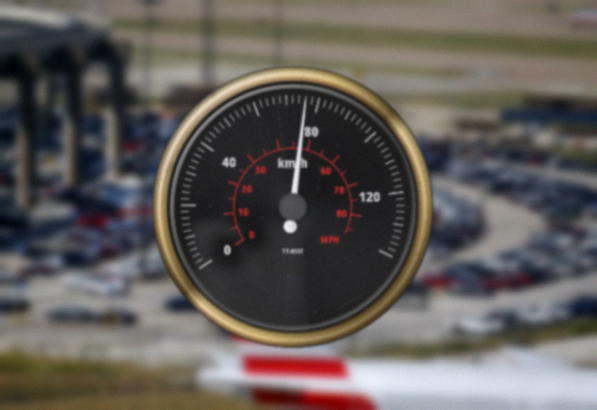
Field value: 76 km/h
